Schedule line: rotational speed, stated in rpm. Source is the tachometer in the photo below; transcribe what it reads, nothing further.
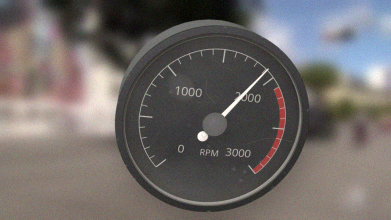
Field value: 1900 rpm
